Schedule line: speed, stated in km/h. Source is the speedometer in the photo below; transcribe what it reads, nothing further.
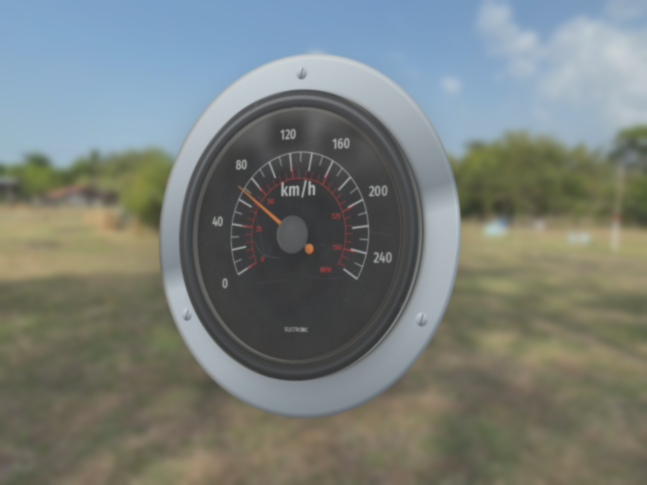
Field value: 70 km/h
